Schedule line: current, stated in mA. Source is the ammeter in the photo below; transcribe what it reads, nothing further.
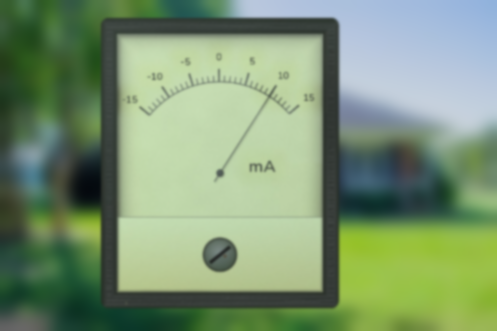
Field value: 10 mA
